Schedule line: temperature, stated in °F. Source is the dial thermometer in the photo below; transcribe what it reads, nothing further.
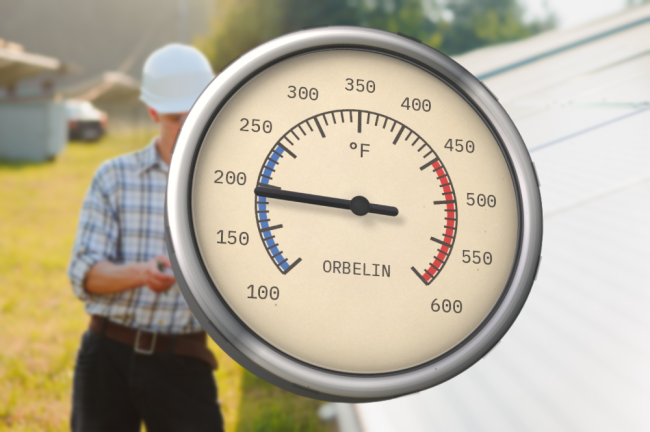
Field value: 190 °F
